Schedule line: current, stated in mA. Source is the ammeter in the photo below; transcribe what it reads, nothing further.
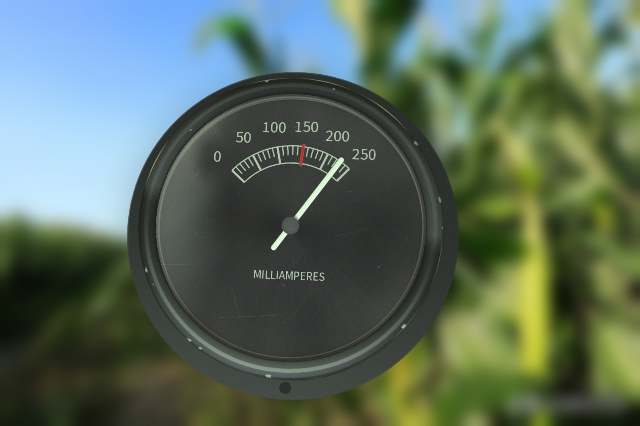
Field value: 230 mA
